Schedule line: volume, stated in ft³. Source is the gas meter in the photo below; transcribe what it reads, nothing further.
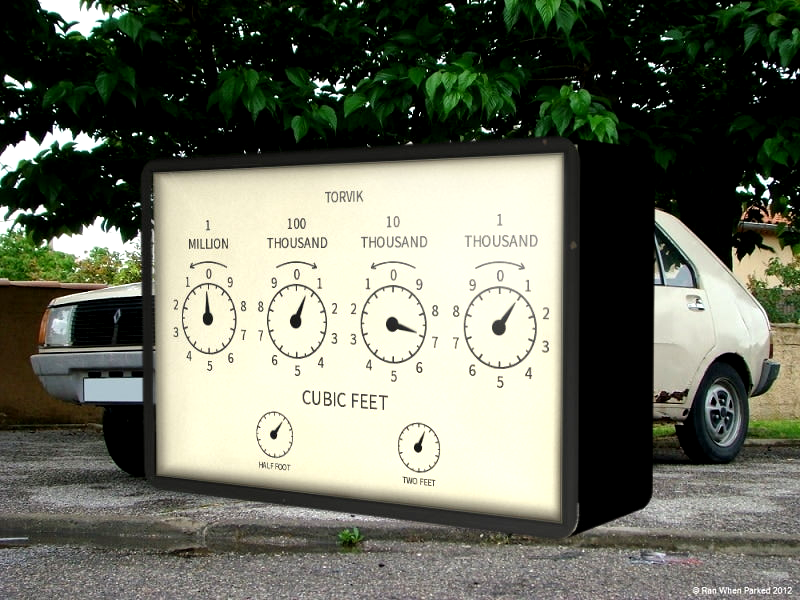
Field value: 7100 ft³
